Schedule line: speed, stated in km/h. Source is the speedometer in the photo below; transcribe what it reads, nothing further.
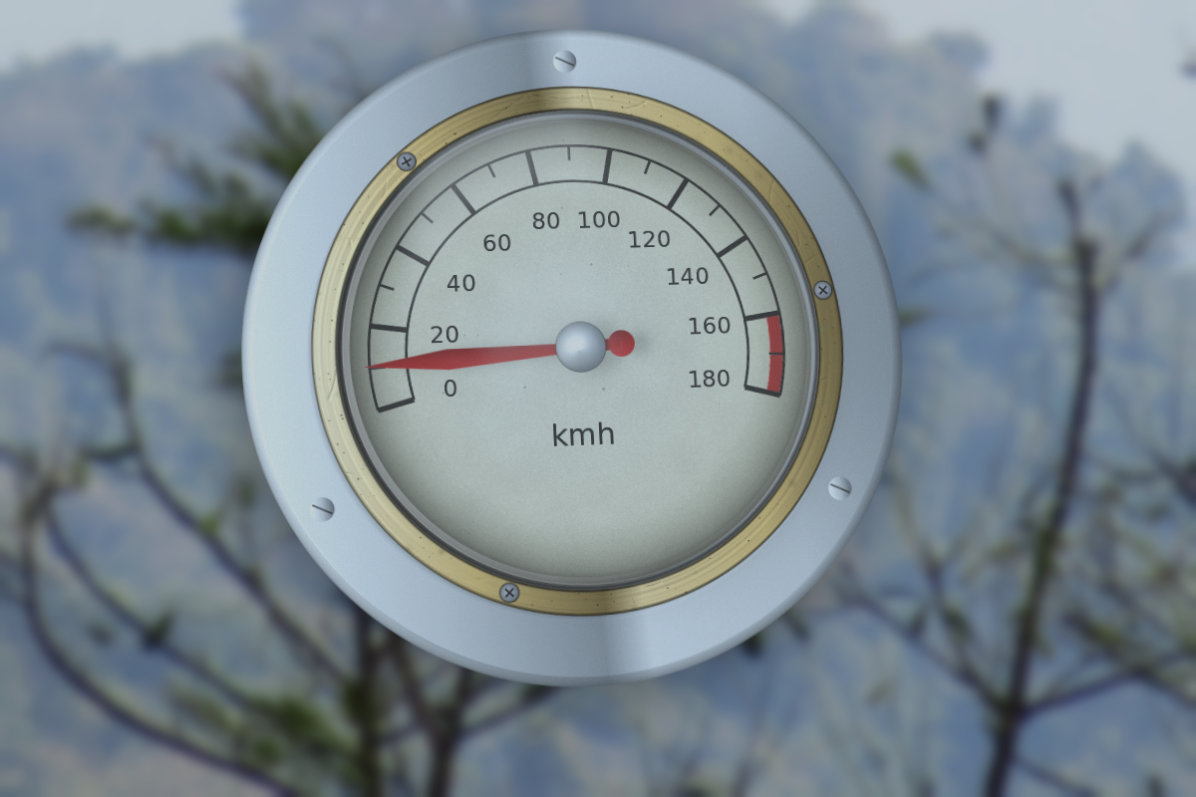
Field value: 10 km/h
